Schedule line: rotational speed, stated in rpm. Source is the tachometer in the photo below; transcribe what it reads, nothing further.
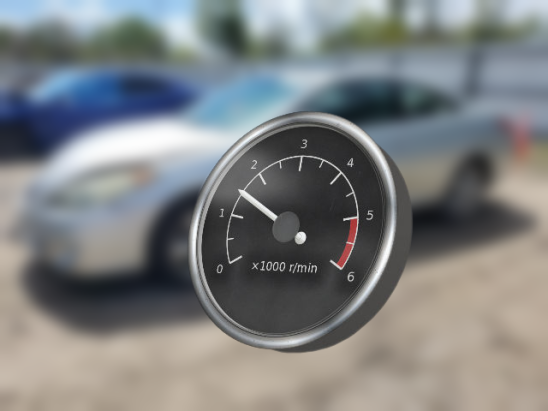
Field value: 1500 rpm
